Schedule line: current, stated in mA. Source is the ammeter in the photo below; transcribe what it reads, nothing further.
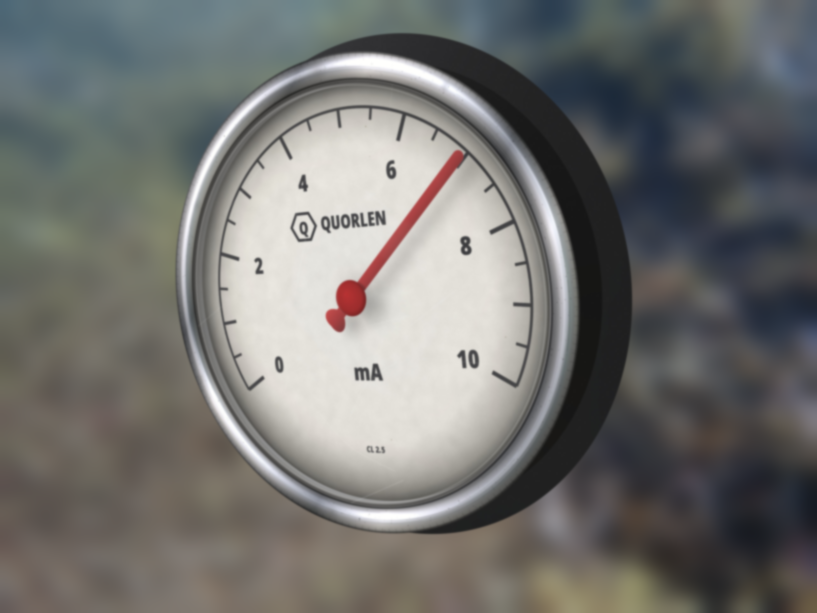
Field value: 7 mA
